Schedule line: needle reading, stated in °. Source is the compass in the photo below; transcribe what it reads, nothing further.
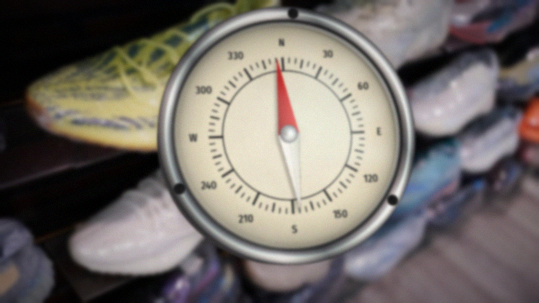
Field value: 355 °
